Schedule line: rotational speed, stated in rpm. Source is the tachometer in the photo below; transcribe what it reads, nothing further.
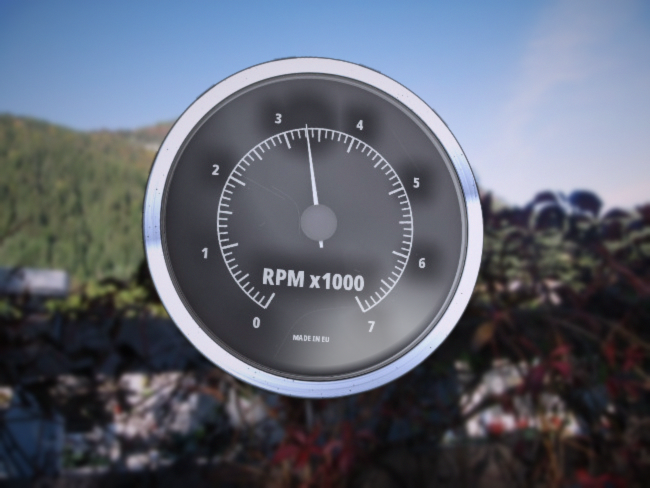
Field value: 3300 rpm
